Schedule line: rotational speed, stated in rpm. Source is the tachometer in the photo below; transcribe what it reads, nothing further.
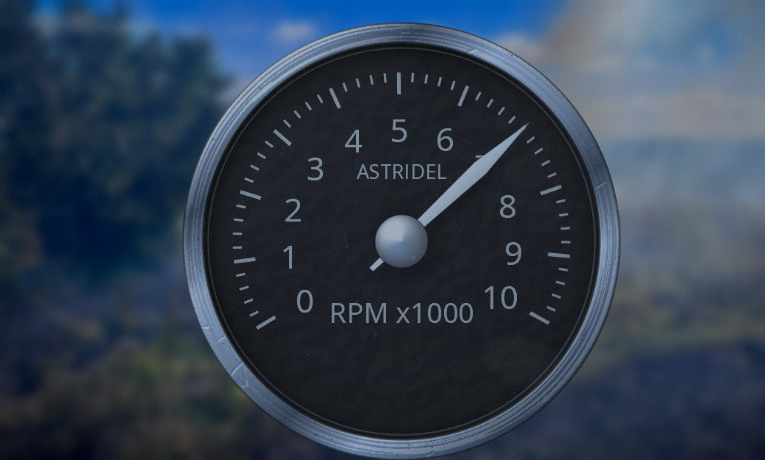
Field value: 7000 rpm
